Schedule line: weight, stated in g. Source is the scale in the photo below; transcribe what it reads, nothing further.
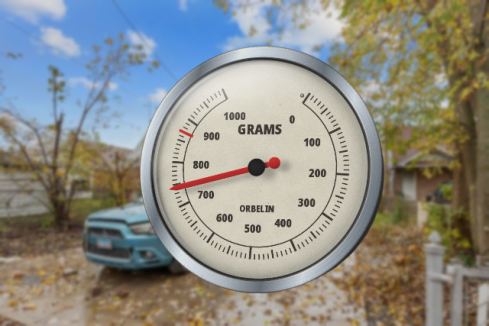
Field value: 740 g
